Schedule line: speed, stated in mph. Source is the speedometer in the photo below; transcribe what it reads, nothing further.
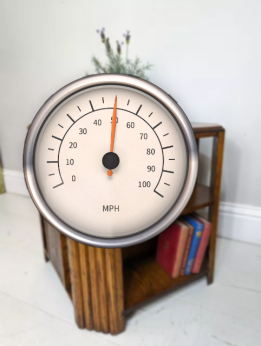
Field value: 50 mph
